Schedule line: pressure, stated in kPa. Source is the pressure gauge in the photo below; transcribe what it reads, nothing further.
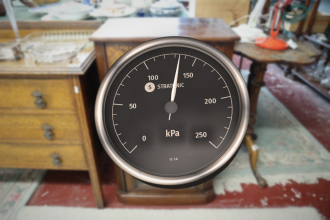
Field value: 135 kPa
